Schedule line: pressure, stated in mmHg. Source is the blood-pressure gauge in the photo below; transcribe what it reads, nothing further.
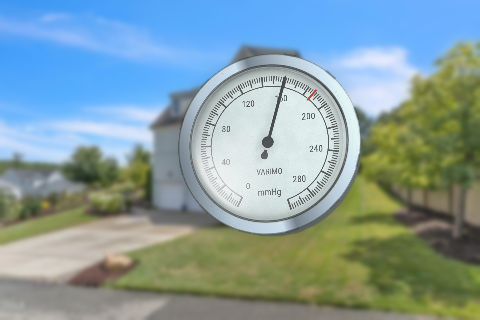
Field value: 160 mmHg
